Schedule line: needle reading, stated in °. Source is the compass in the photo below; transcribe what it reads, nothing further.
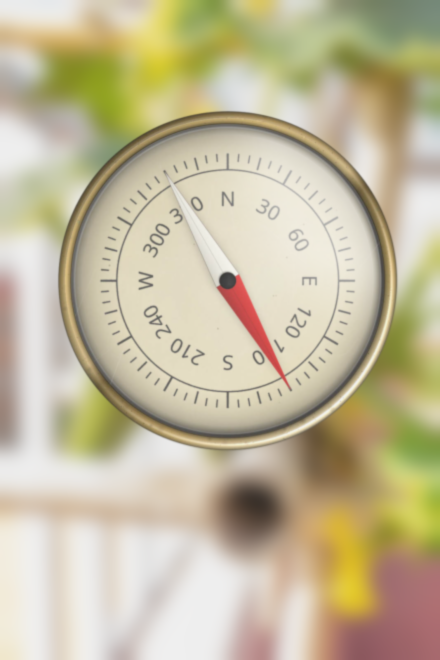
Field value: 150 °
